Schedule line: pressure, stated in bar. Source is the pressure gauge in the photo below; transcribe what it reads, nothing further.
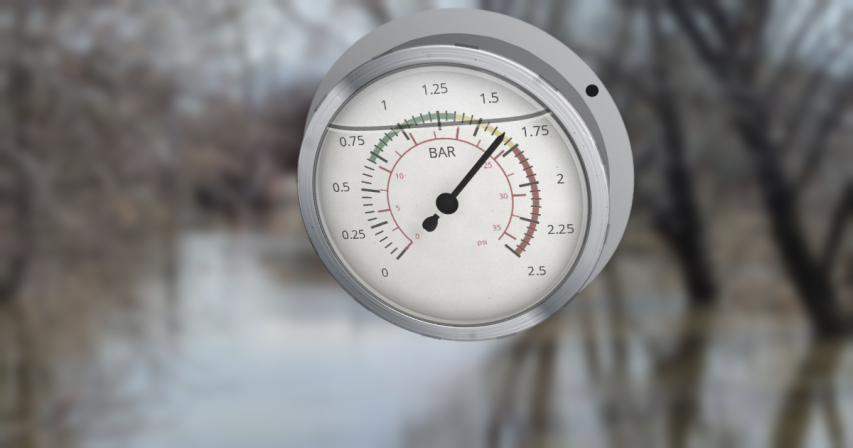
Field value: 1.65 bar
